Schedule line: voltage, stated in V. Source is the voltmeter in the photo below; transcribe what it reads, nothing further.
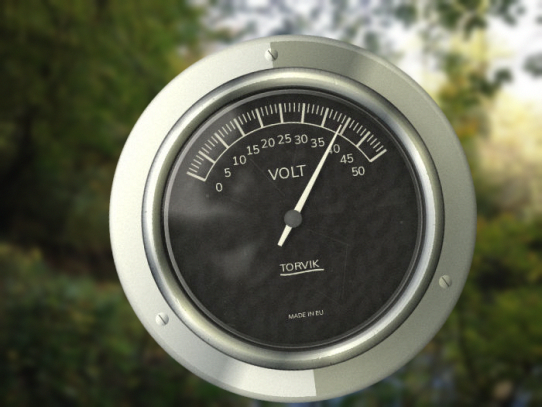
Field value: 39 V
